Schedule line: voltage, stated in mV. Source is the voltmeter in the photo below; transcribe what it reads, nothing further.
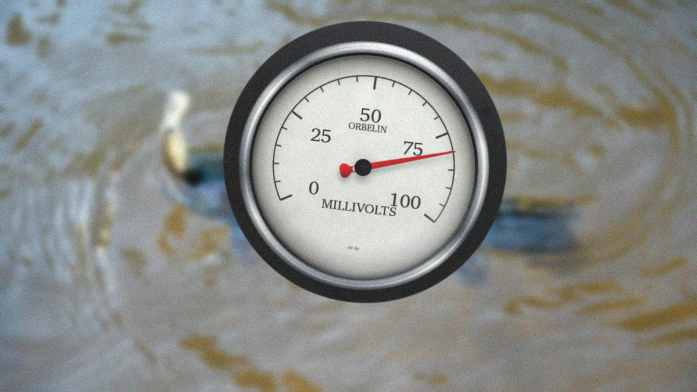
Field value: 80 mV
